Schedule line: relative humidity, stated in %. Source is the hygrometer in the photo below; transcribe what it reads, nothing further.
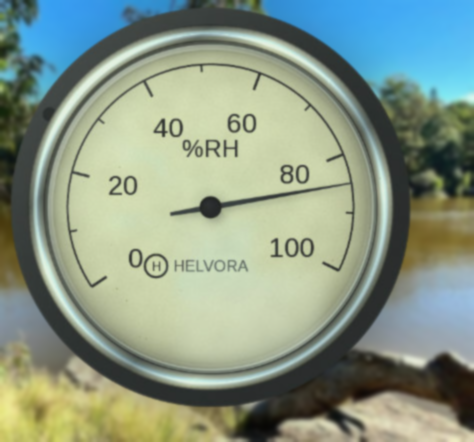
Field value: 85 %
